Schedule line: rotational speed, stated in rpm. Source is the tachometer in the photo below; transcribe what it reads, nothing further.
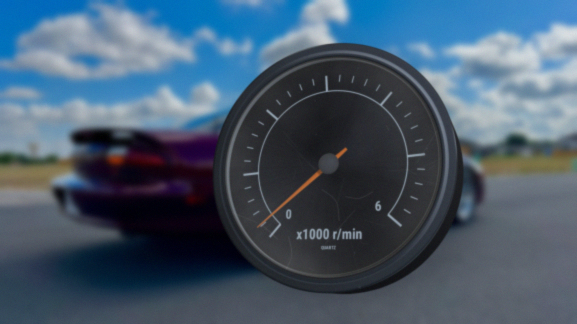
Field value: 200 rpm
